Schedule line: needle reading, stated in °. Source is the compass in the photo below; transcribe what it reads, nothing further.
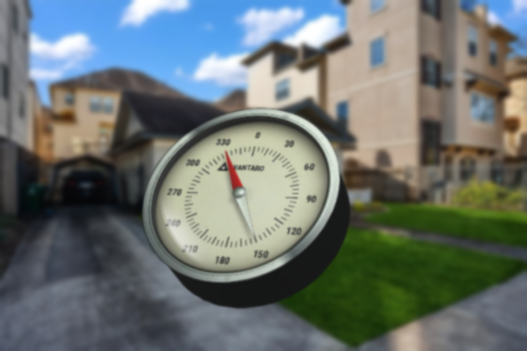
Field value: 330 °
